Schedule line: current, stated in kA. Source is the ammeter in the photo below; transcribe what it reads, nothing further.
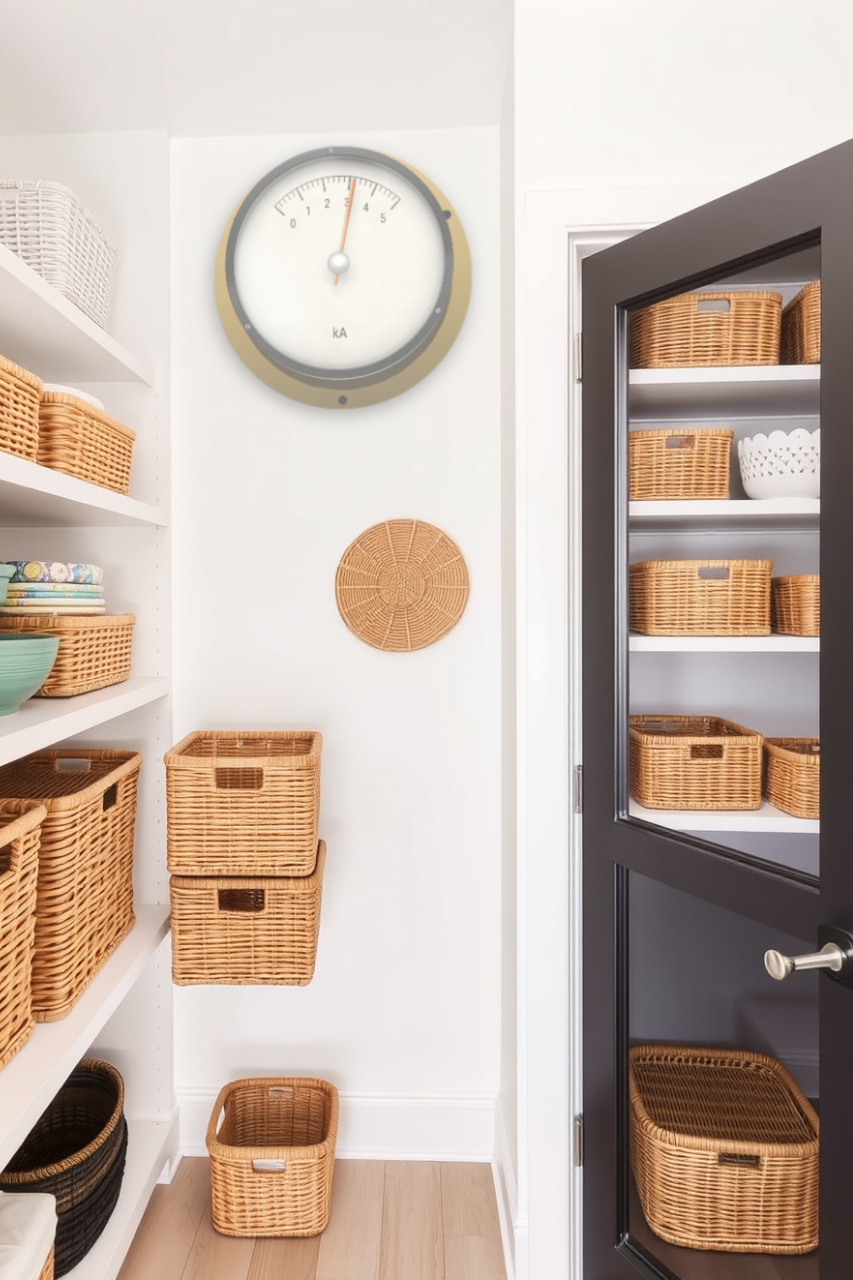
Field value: 3.2 kA
